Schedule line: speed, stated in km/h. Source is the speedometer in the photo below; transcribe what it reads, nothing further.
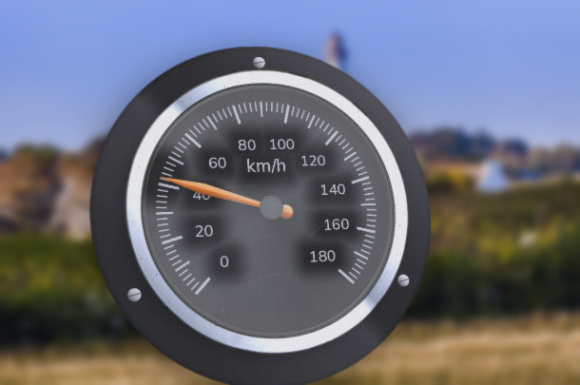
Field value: 42 km/h
